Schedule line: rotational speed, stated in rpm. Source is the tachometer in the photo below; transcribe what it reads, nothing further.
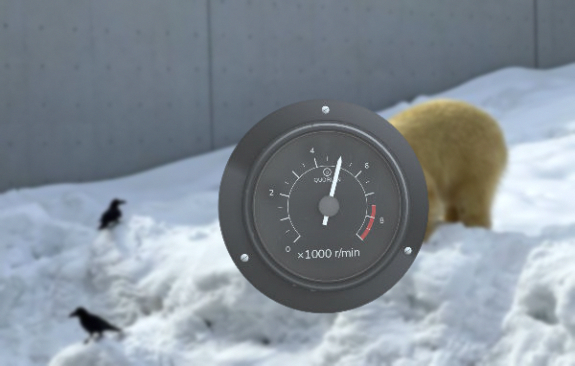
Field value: 5000 rpm
